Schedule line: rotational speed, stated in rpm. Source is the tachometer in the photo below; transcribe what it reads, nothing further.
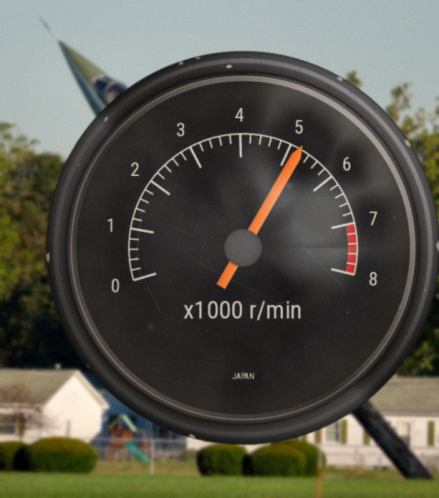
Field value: 5200 rpm
